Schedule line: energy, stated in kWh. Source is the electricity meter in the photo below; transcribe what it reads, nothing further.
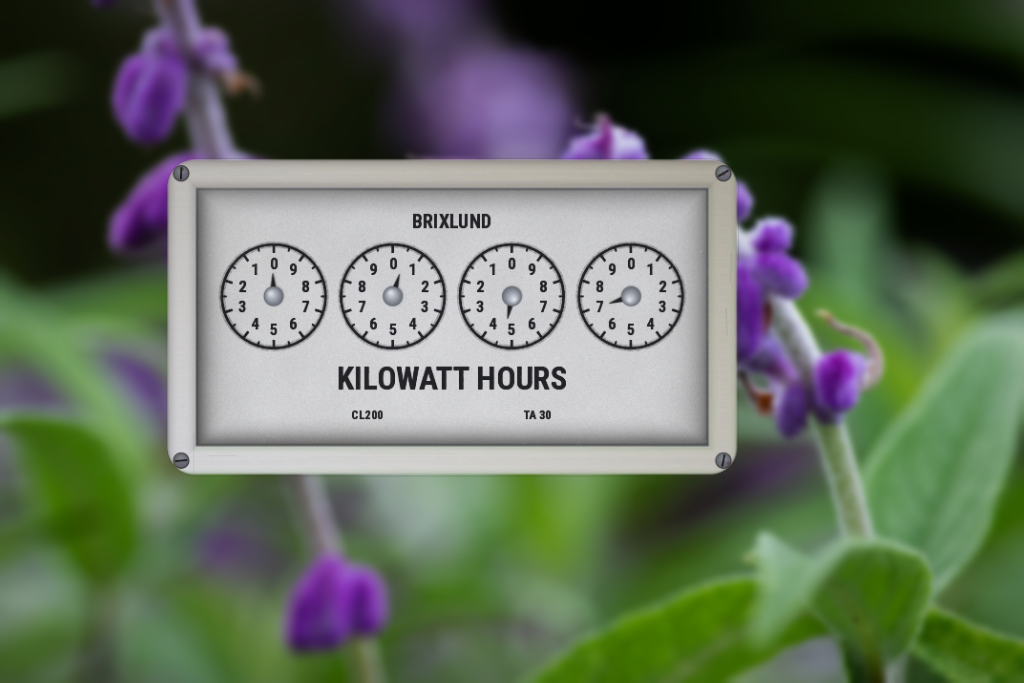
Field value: 47 kWh
